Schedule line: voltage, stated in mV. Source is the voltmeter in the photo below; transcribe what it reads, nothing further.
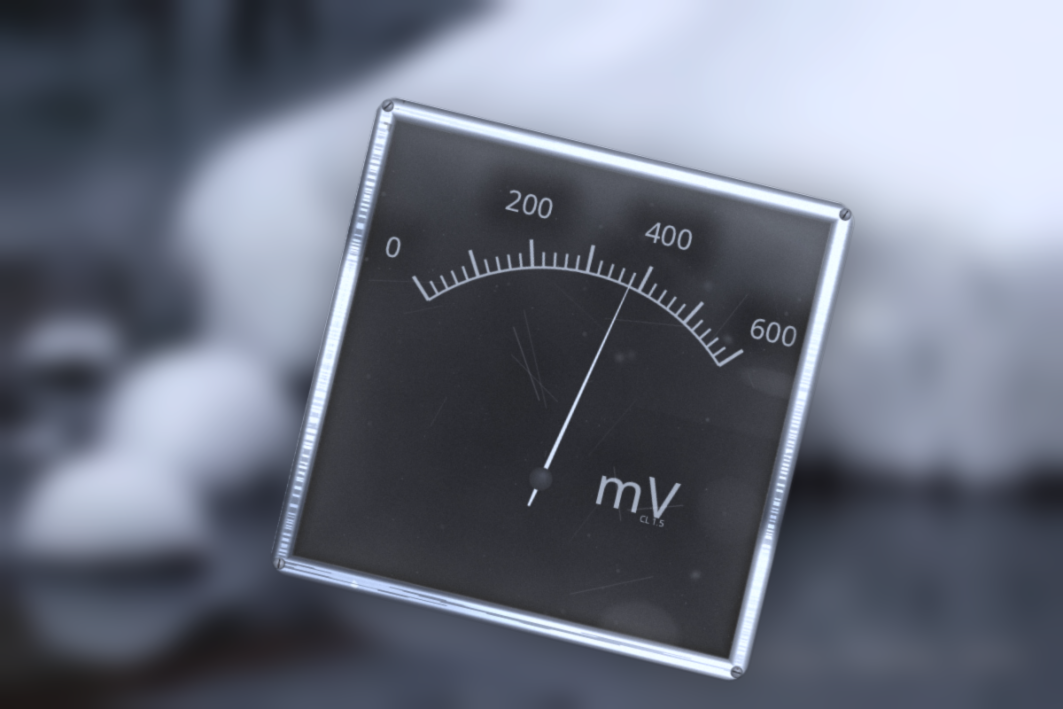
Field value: 380 mV
